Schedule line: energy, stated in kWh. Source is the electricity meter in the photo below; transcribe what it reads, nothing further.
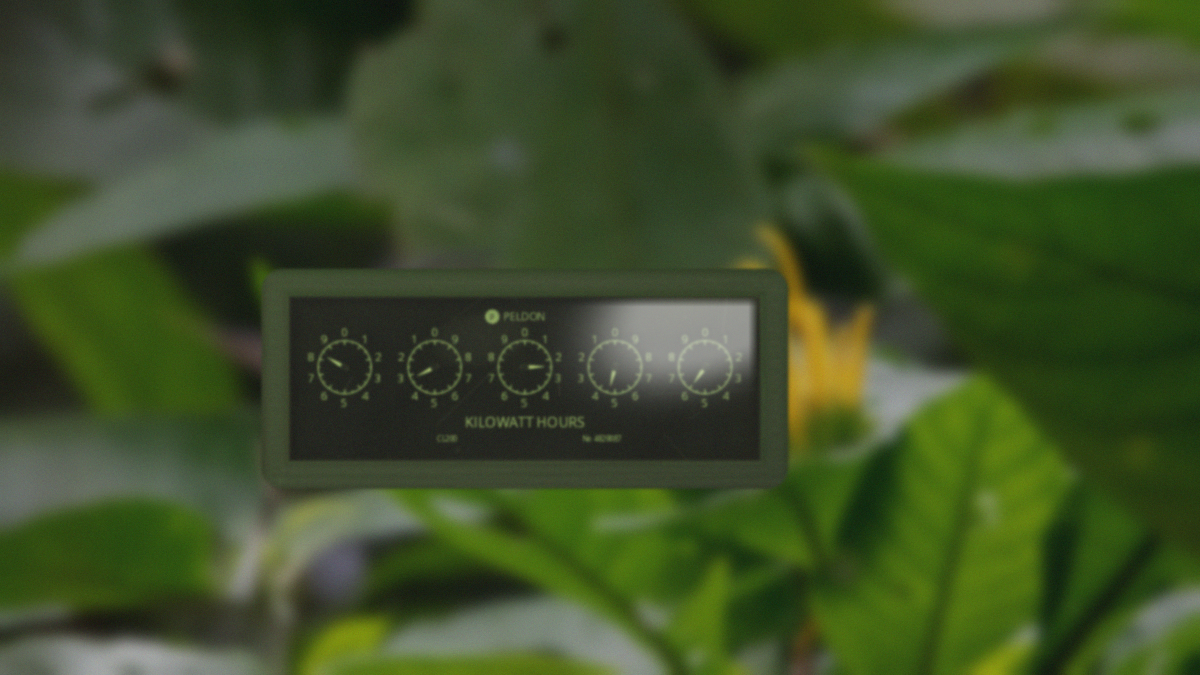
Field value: 83246 kWh
